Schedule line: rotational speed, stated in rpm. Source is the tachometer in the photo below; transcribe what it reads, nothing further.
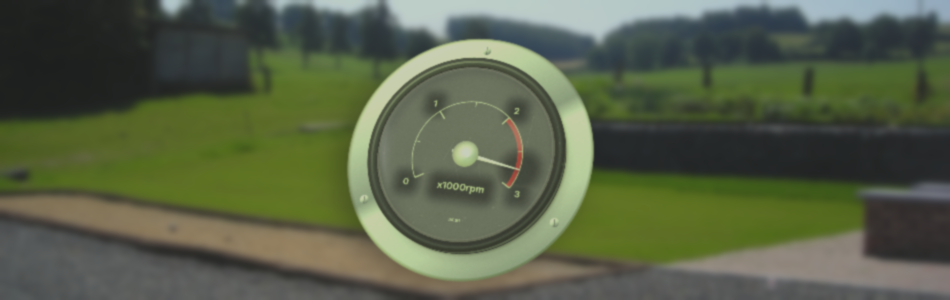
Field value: 2750 rpm
